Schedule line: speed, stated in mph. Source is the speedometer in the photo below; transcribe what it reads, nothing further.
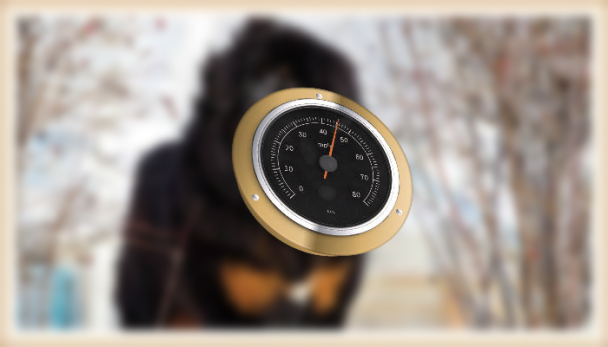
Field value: 45 mph
